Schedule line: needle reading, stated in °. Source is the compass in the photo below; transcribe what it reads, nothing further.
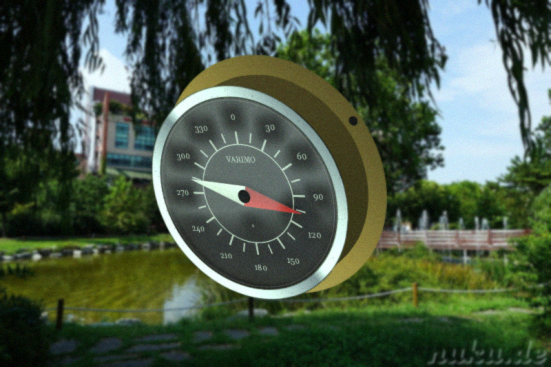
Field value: 105 °
